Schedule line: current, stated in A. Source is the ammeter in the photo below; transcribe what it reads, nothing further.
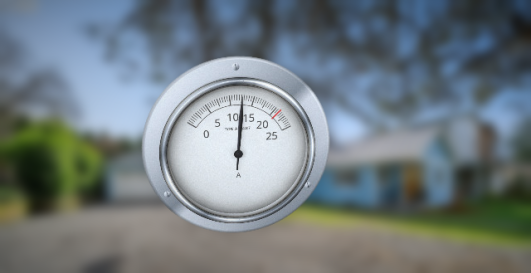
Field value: 12.5 A
